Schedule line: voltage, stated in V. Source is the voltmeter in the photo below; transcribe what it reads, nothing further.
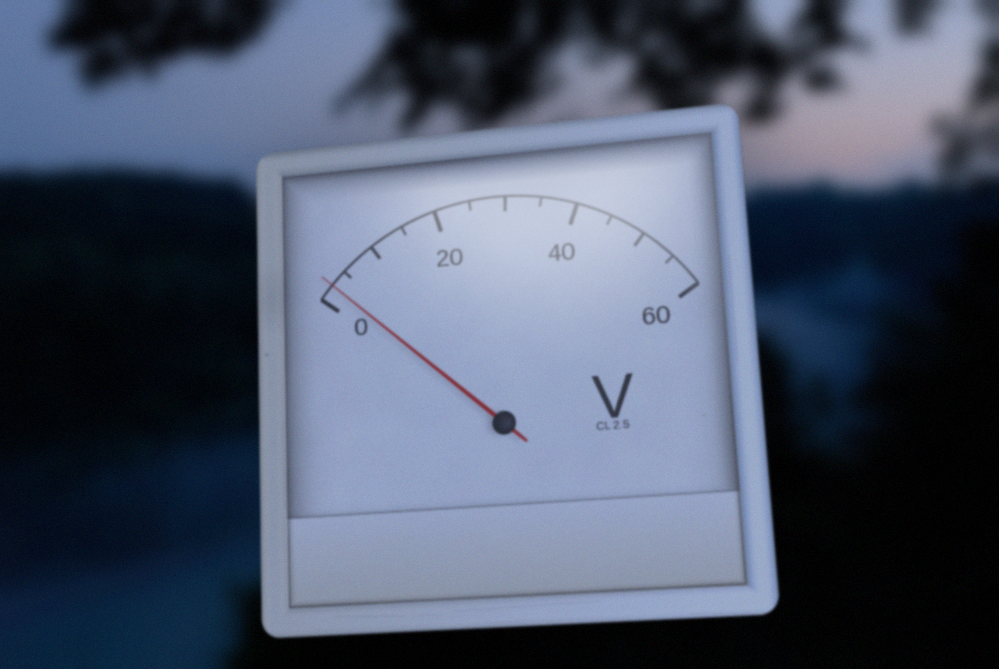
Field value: 2.5 V
